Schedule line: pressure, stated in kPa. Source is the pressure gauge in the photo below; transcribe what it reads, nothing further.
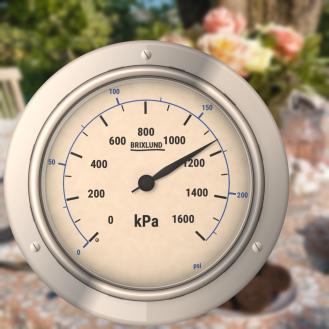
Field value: 1150 kPa
